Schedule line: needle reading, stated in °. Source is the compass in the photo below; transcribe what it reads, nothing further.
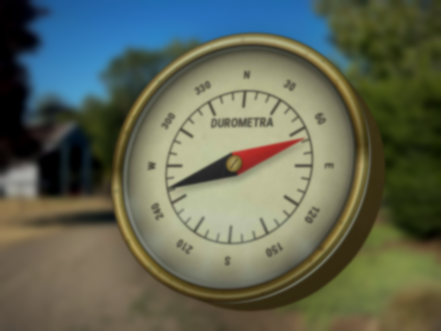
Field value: 70 °
